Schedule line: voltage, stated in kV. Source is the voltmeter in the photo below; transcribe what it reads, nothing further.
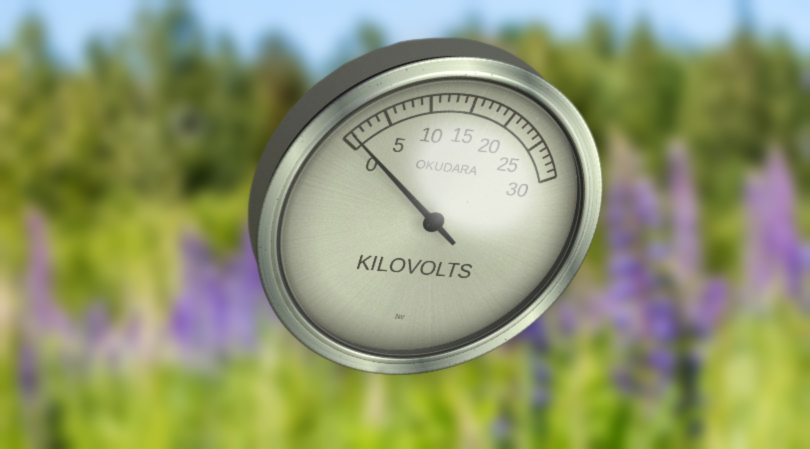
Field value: 1 kV
